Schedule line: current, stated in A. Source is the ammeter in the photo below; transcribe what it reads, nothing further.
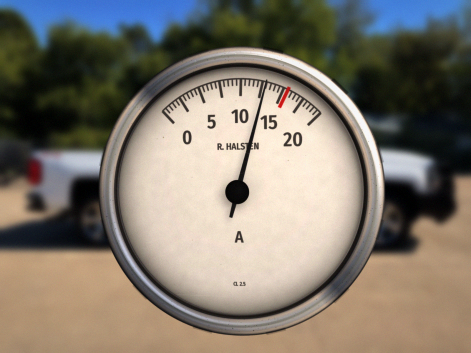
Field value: 13 A
